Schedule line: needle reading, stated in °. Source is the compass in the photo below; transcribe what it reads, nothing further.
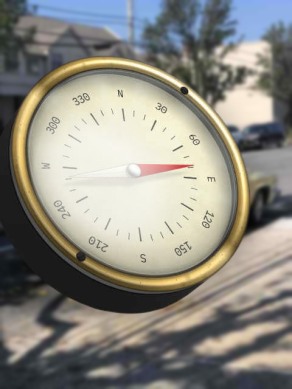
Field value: 80 °
